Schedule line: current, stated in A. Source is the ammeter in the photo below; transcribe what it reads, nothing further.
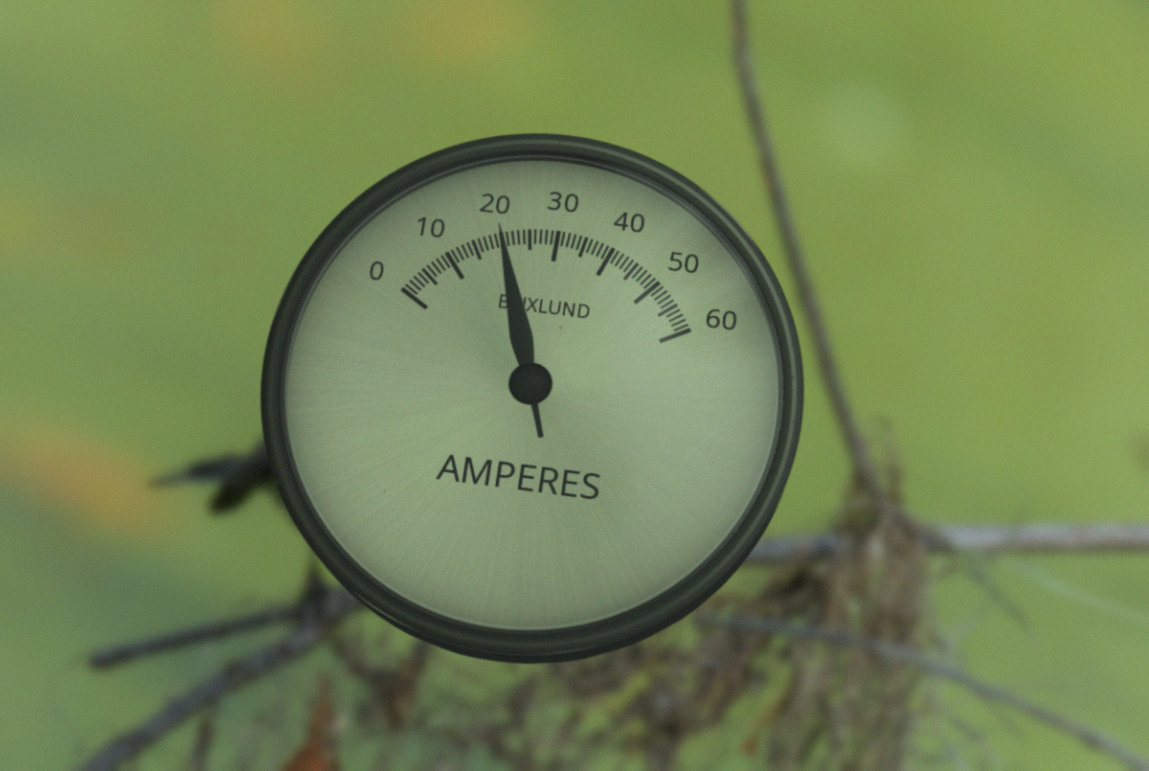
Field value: 20 A
